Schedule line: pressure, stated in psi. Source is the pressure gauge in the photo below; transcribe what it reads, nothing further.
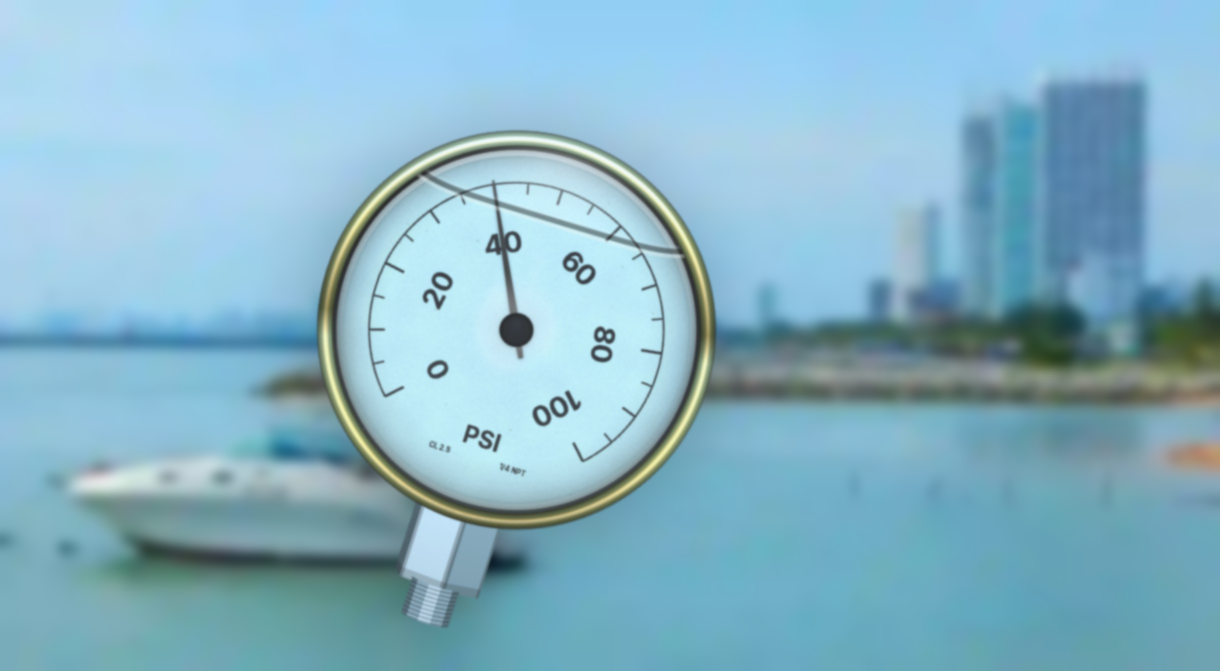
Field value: 40 psi
